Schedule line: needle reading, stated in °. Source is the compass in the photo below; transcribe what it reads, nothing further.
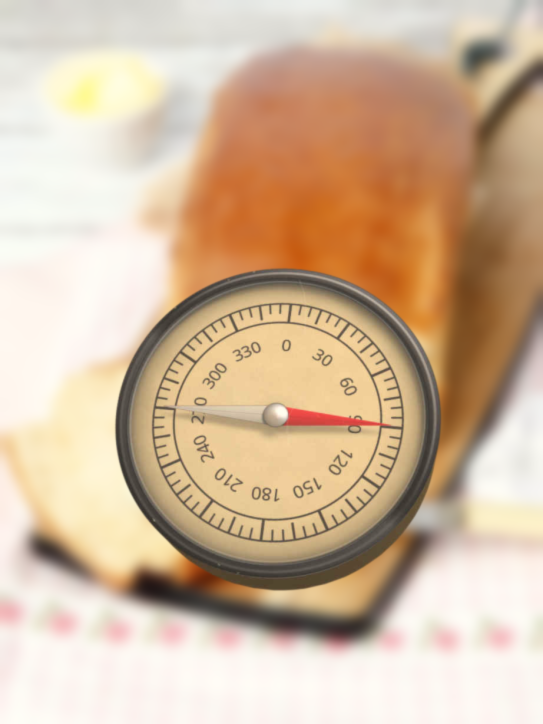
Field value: 90 °
